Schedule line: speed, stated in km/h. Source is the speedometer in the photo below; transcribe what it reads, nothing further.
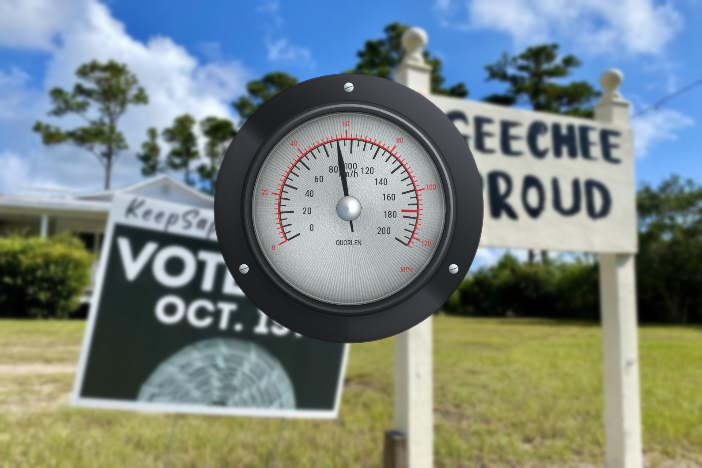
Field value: 90 km/h
